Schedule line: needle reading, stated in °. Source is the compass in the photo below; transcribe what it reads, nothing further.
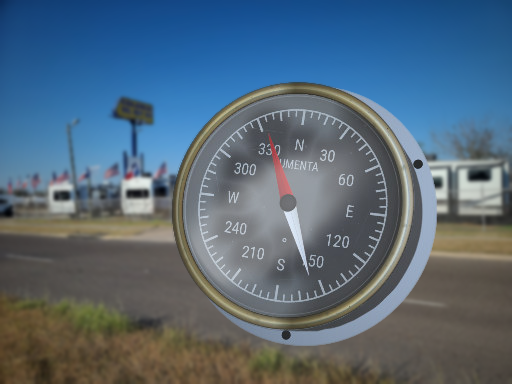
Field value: 335 °
